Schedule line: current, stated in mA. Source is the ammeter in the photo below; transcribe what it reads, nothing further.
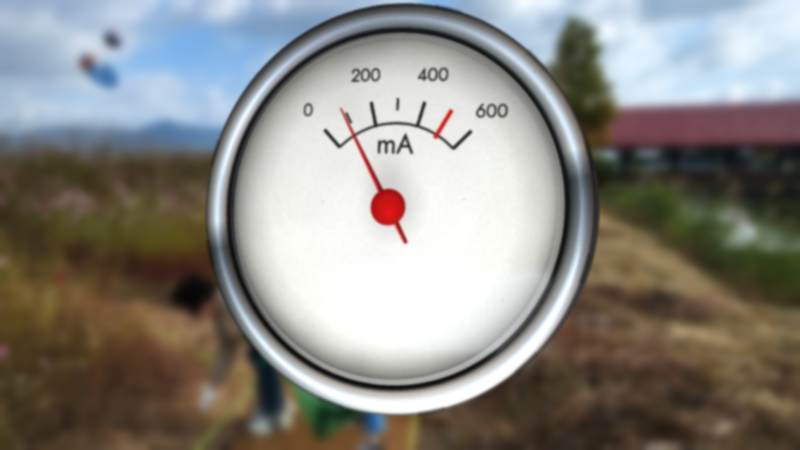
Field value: 100 mA
